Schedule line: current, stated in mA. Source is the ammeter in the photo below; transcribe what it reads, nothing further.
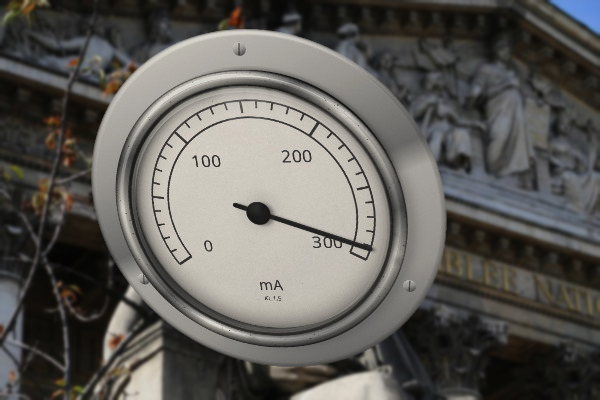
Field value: 290 mA
